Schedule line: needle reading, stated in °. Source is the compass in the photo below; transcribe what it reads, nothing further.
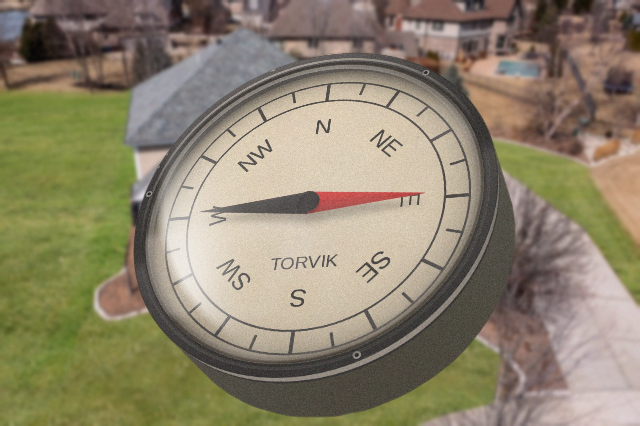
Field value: 90 °
